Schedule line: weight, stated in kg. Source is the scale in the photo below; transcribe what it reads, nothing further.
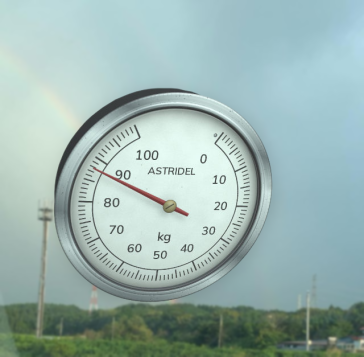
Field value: 88 kg
